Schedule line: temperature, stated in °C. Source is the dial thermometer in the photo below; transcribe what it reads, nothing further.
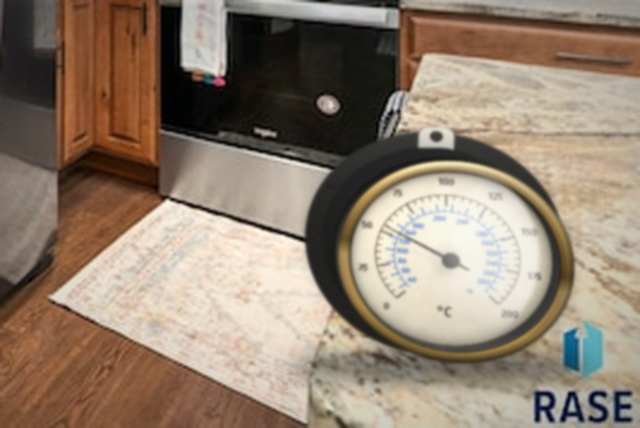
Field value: 55 °C
